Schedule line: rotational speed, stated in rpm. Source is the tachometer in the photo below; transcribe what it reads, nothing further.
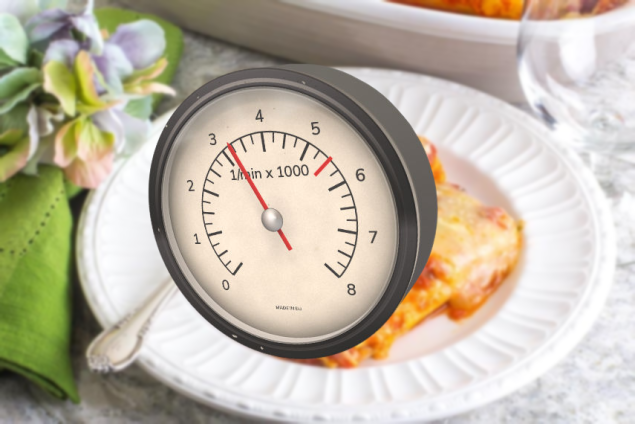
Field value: 3250 rpm
